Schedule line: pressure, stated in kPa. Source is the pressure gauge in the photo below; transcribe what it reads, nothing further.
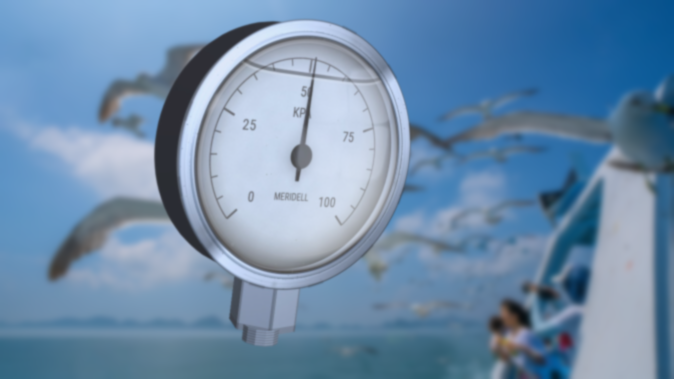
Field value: 50 kPa
